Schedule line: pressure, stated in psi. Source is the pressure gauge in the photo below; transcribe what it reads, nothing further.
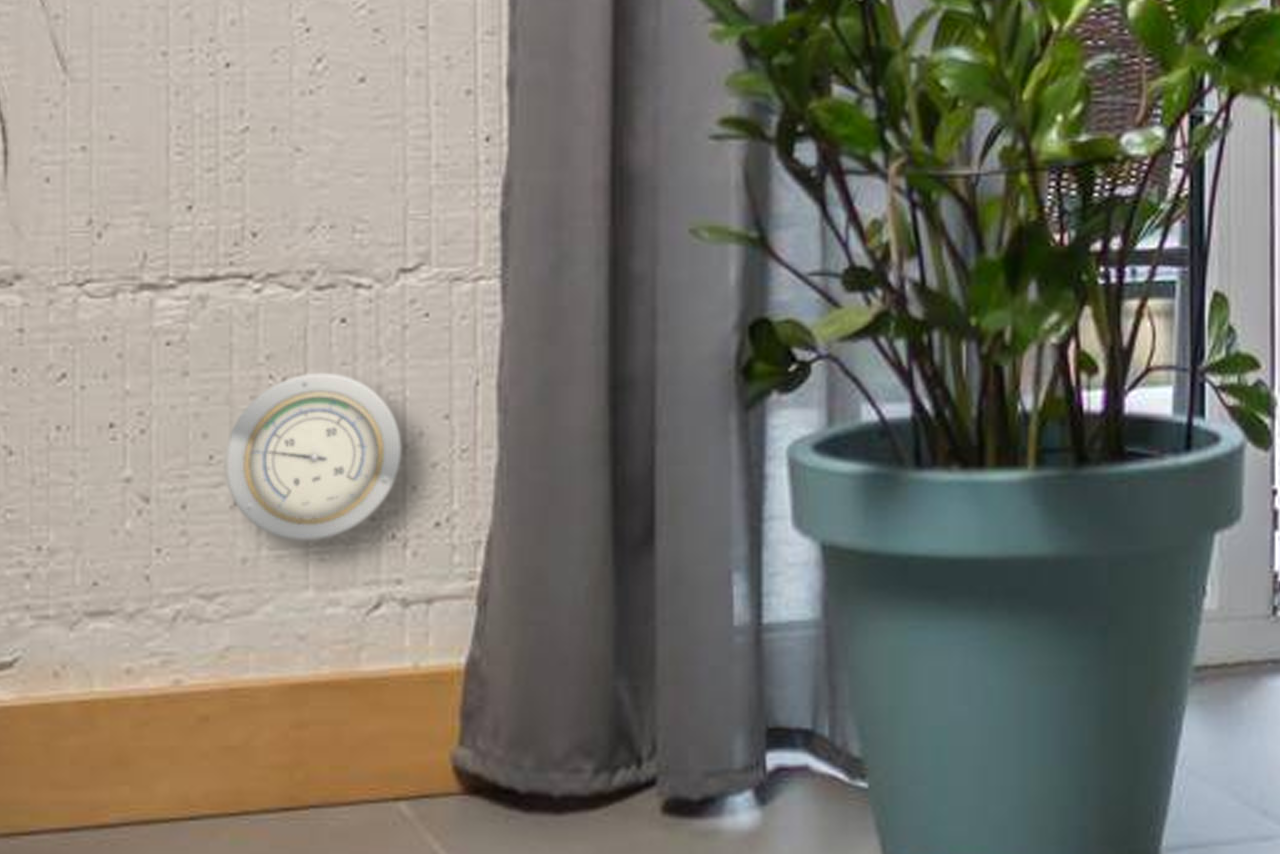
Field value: 7.5 psi
